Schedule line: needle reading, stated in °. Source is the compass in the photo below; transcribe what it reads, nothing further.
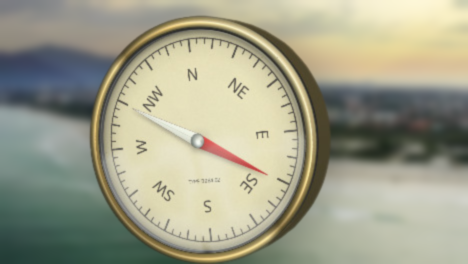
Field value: 120 °
